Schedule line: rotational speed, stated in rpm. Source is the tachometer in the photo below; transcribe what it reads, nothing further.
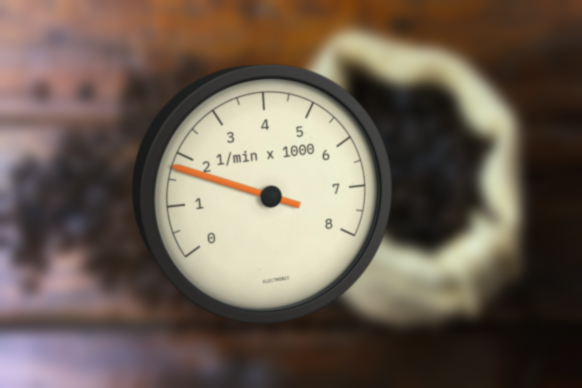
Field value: 1750 rpm
